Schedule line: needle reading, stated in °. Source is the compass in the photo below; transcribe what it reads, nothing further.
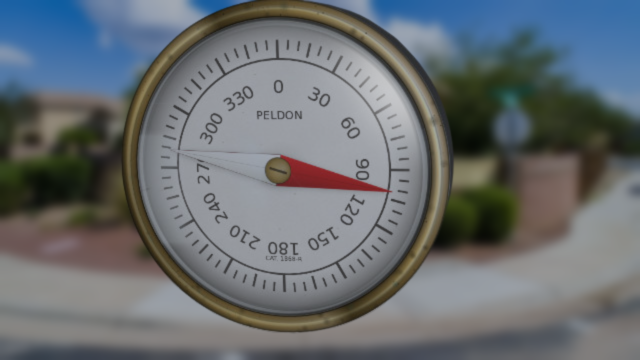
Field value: 100 °
